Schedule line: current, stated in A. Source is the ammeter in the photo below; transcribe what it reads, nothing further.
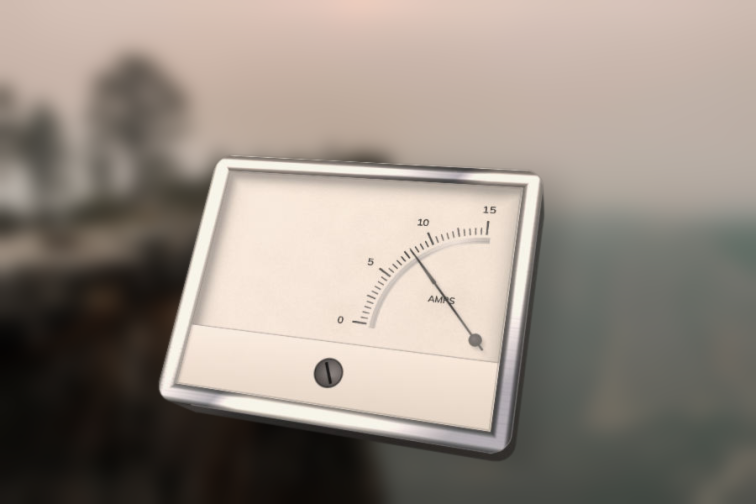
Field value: 8 A
